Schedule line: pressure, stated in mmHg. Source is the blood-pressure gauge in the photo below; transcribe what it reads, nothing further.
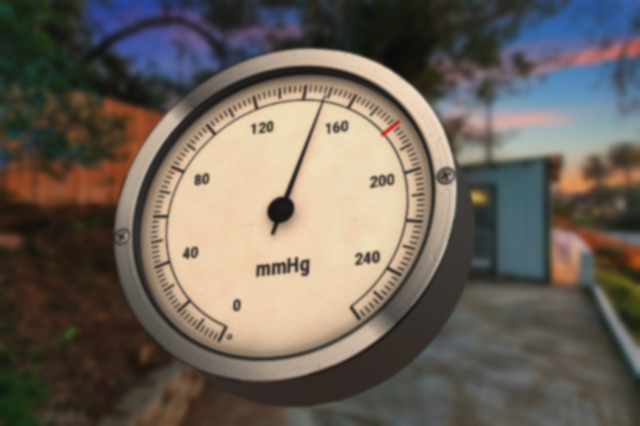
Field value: 150 mmHg
